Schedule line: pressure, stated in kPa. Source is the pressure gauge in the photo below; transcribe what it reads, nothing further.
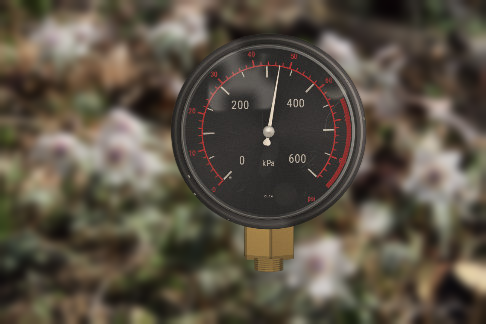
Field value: 325 kPa
